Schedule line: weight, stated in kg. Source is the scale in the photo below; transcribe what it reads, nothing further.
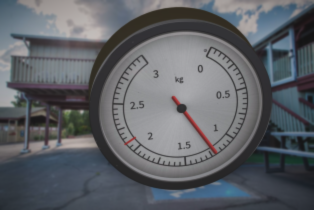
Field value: 1.2 kg
